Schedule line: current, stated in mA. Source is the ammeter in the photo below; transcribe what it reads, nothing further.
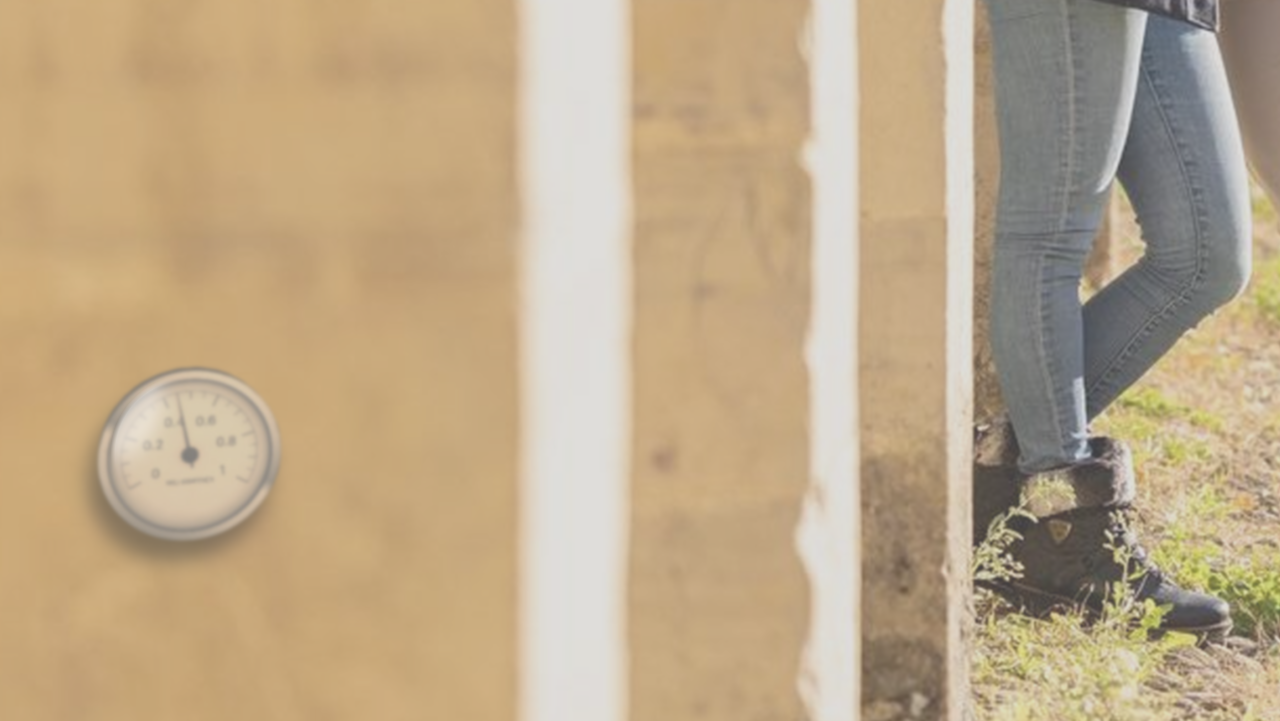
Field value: 0.45 mA
